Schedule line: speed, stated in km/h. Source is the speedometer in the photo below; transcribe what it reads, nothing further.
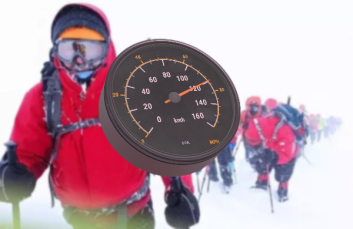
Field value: 120 km/h
